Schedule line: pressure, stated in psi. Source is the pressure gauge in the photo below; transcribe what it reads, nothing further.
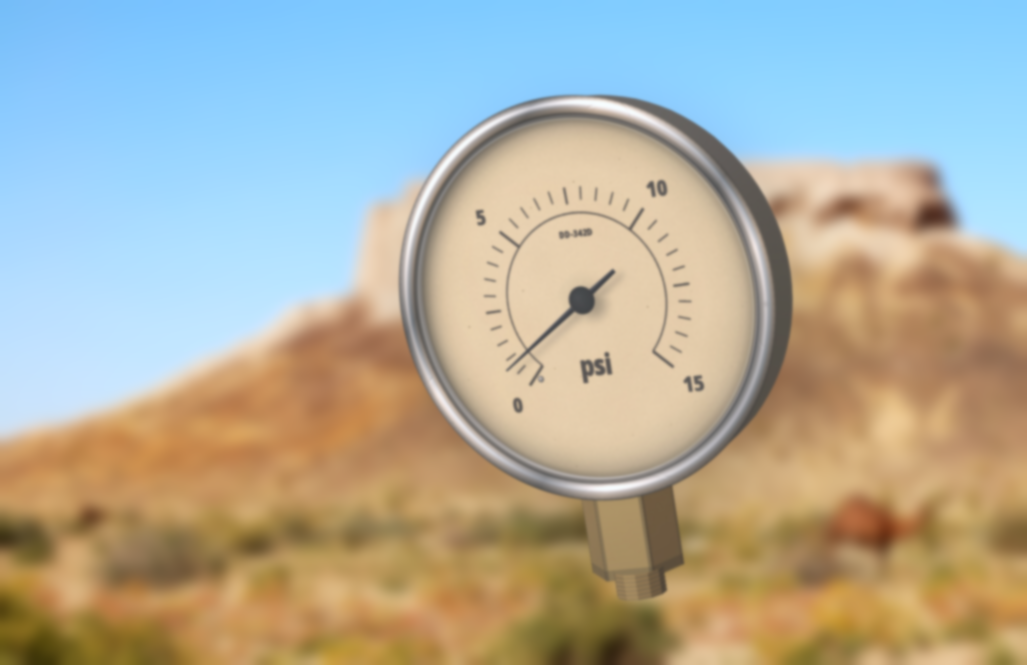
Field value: 0.75 psi
